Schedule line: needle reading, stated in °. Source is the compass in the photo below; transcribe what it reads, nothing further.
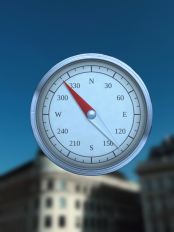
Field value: 320 °
